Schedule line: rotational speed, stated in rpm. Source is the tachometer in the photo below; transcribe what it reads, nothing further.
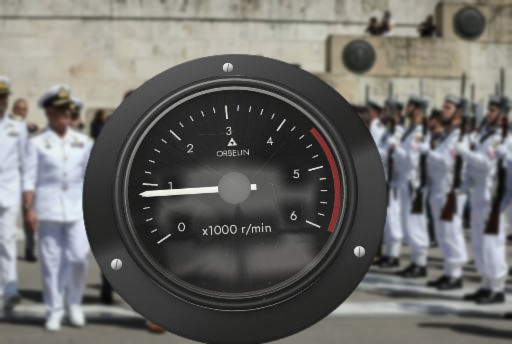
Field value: 800 rpm
